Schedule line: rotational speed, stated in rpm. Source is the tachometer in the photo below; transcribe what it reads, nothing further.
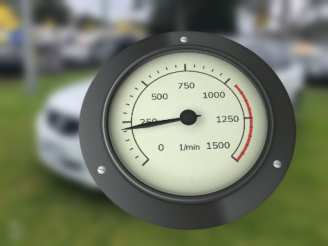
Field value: 200 rpm
